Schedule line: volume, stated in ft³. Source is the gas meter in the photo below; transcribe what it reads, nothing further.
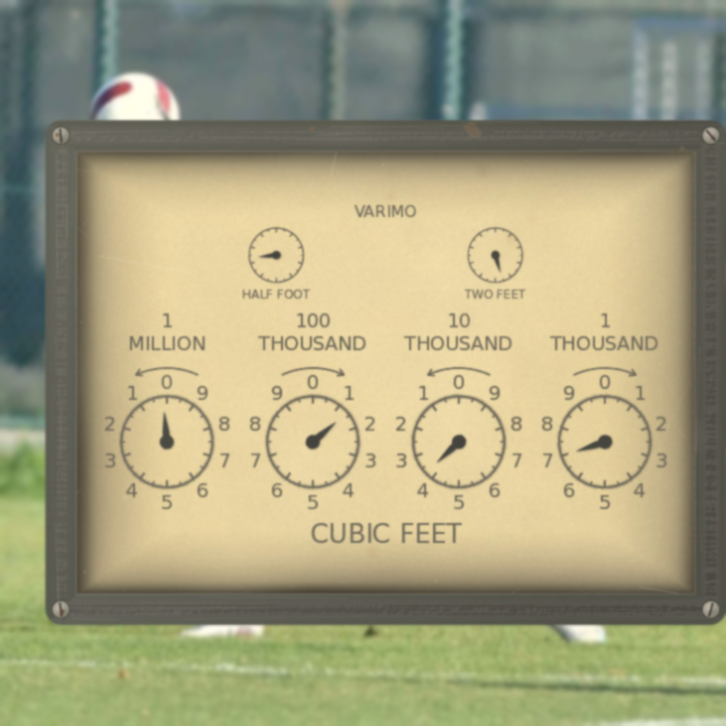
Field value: 13700 ft³
